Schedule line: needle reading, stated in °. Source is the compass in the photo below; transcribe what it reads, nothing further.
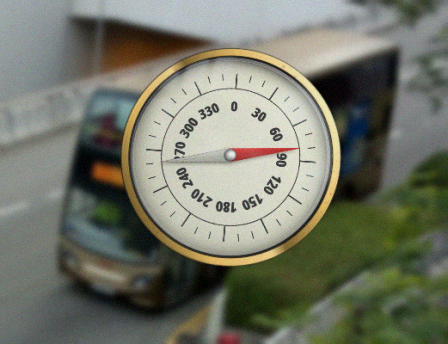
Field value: 80 °
